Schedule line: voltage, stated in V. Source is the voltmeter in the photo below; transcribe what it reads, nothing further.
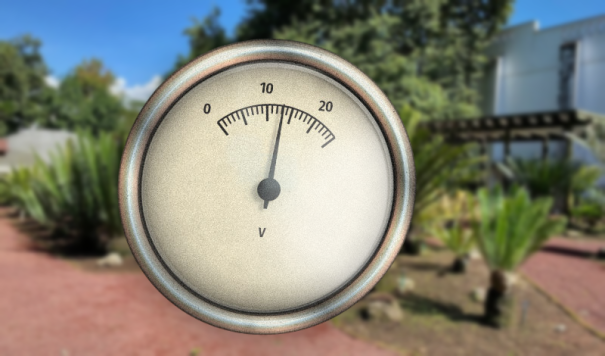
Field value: 13 V
